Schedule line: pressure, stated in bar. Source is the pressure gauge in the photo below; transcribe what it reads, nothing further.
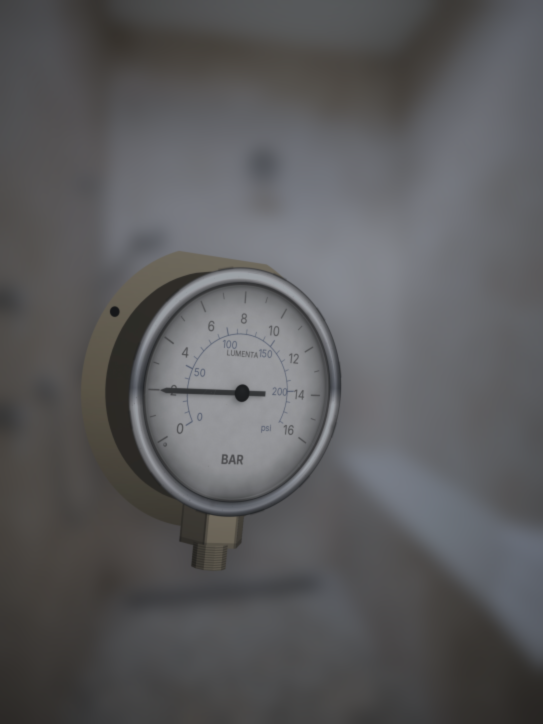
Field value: 2 bar
